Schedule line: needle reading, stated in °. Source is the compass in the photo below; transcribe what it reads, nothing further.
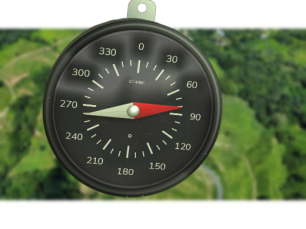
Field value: 80 °
